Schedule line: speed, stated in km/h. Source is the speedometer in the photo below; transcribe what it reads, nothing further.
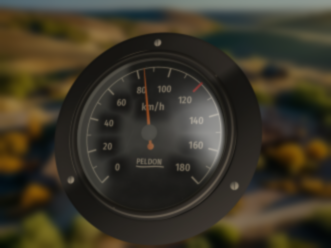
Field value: 85 km/h
